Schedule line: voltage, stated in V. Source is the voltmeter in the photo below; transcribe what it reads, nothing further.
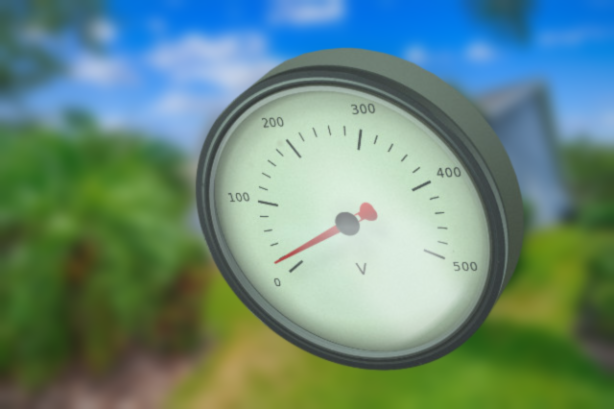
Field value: 20 V
